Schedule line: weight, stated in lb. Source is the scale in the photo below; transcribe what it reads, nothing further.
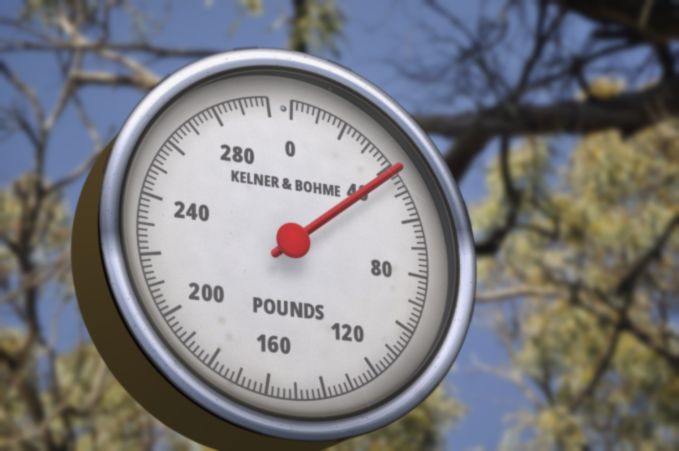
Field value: 42 lb
